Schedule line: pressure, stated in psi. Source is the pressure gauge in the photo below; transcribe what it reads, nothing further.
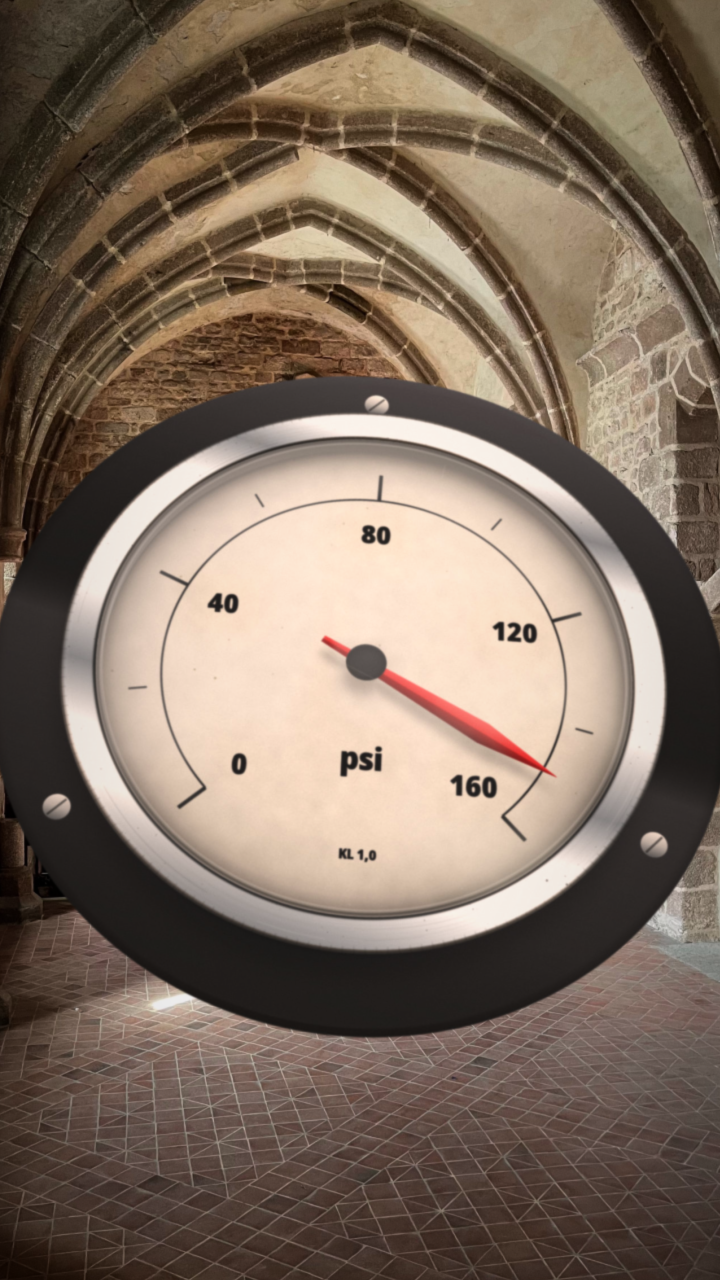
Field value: 150 psi
